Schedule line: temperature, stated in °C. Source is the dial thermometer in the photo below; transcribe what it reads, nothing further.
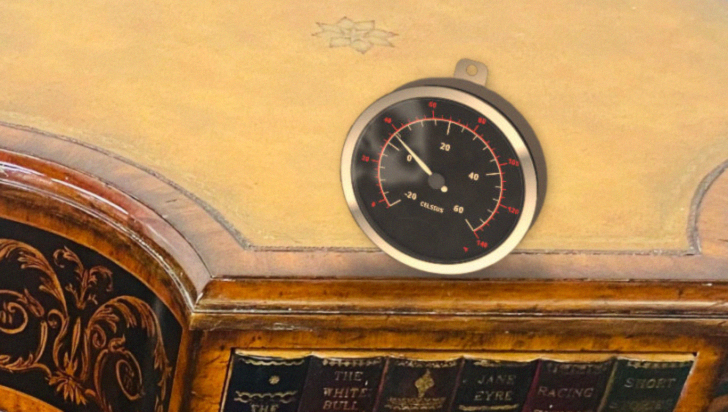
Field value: 4 °C
